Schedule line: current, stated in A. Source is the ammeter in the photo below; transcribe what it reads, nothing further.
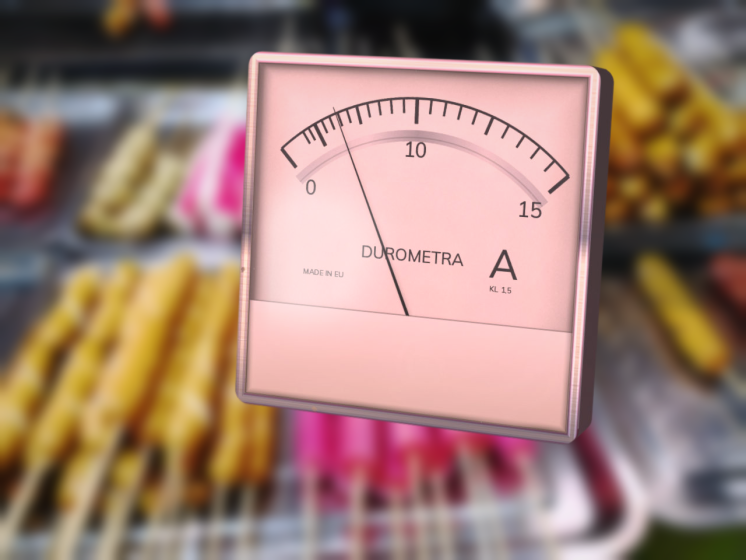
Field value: 6.5 A
